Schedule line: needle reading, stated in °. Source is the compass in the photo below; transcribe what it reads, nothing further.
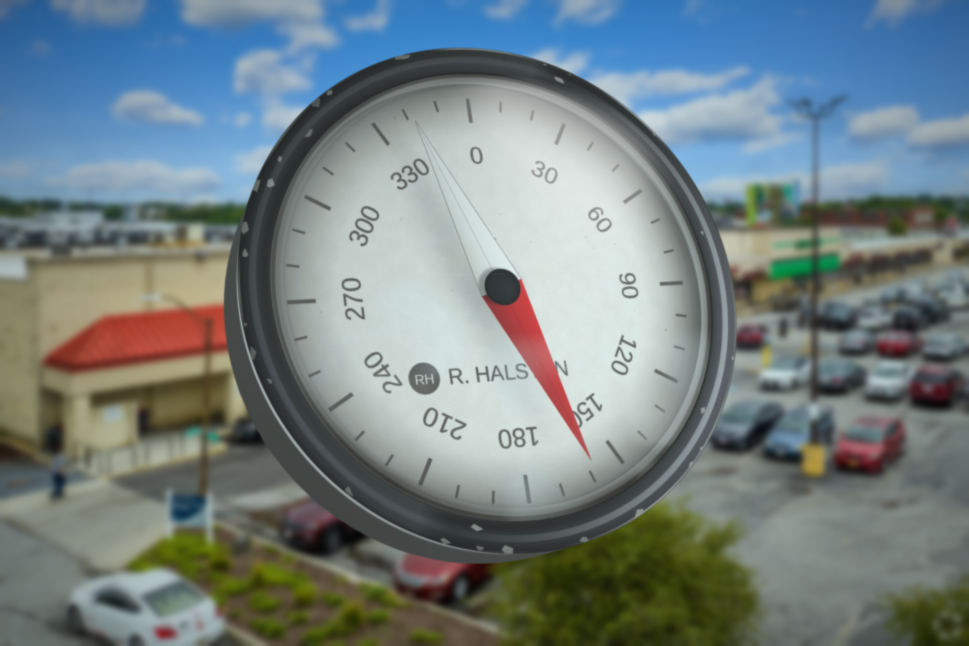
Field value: 160 °
